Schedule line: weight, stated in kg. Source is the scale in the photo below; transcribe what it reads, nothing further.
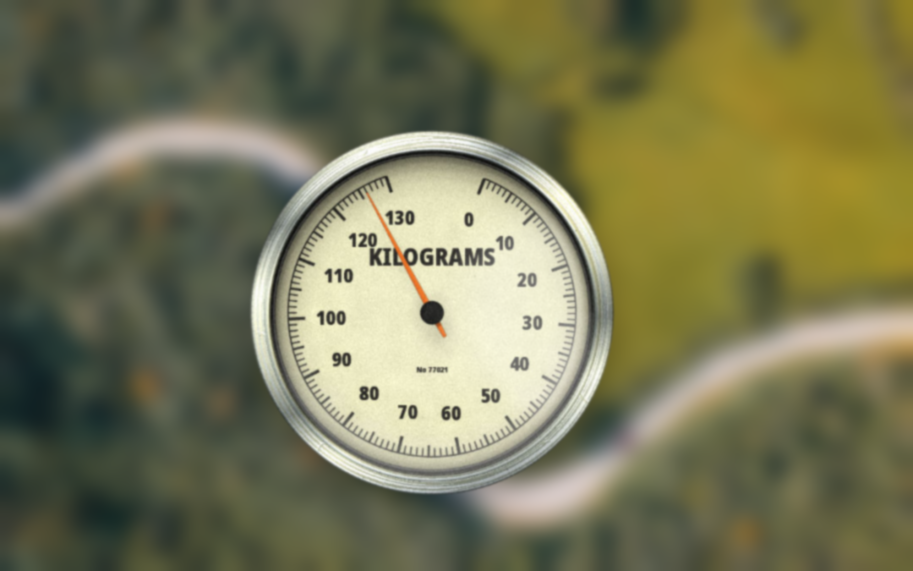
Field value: 126 kg
